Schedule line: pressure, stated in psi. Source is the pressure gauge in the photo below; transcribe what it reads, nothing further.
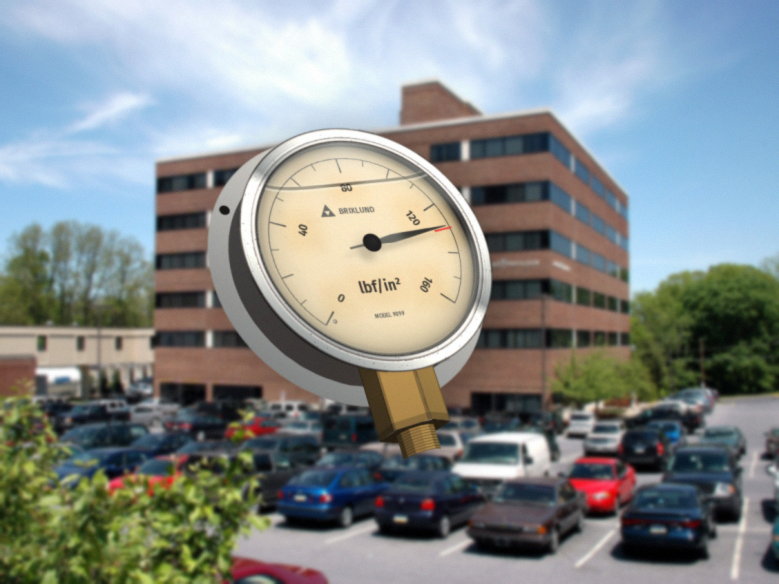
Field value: 130 psi
